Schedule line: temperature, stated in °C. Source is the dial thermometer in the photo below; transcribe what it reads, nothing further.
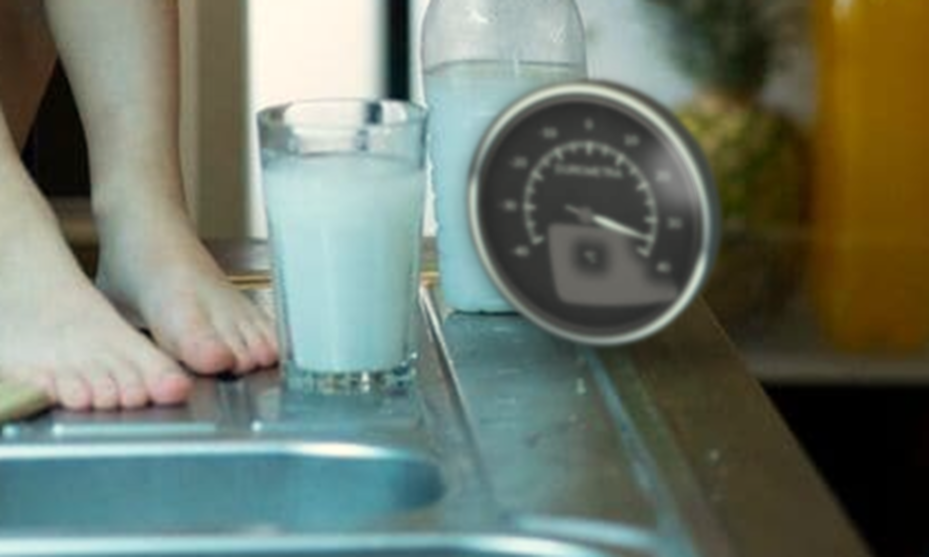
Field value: 35 °C
